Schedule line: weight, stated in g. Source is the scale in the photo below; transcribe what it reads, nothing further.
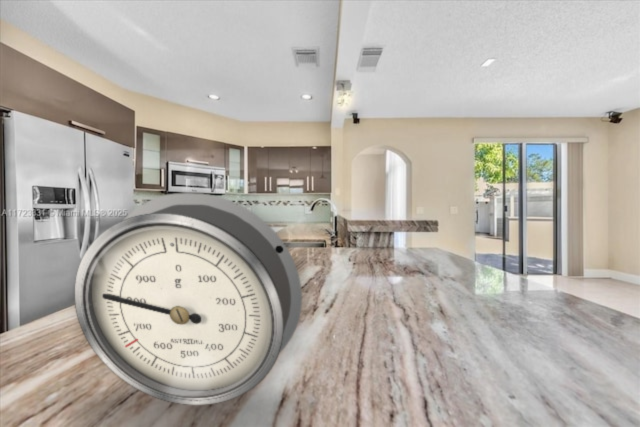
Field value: 800 g
